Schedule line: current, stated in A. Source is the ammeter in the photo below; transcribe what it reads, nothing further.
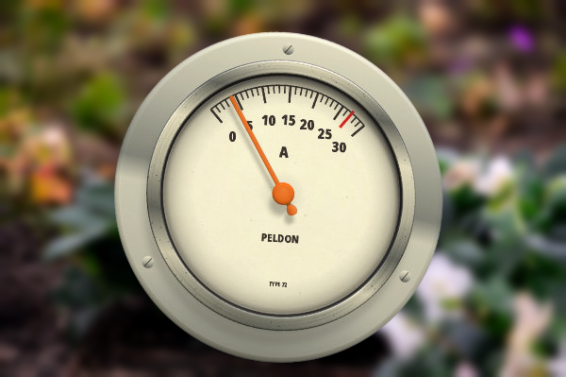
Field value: 4 A
